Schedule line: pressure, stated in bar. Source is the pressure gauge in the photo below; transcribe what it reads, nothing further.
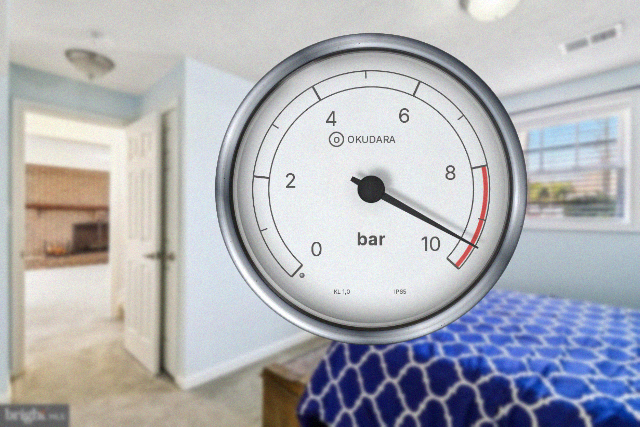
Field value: 9.5 bar
